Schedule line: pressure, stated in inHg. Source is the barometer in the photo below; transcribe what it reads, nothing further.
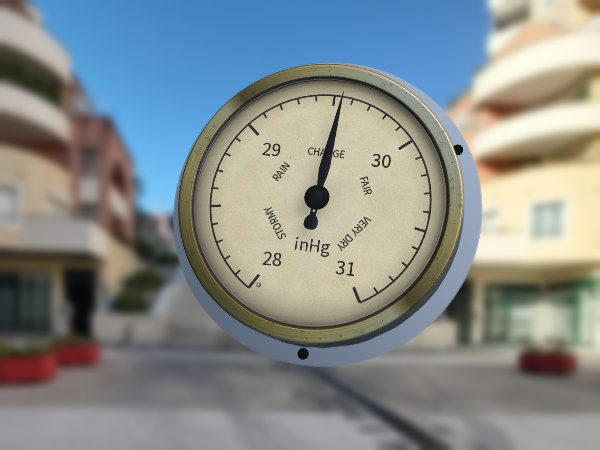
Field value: 29.55 inHg
